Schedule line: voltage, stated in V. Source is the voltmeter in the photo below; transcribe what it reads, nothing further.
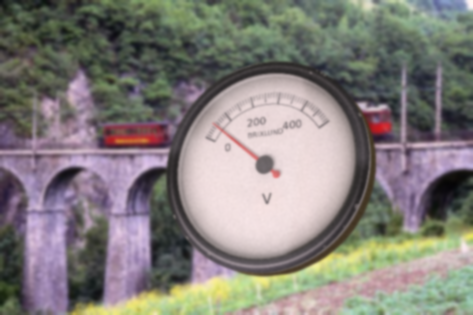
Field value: 50 V
